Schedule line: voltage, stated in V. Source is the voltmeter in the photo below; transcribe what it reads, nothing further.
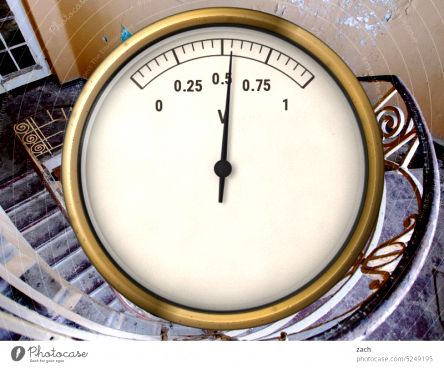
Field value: 0.55 V
